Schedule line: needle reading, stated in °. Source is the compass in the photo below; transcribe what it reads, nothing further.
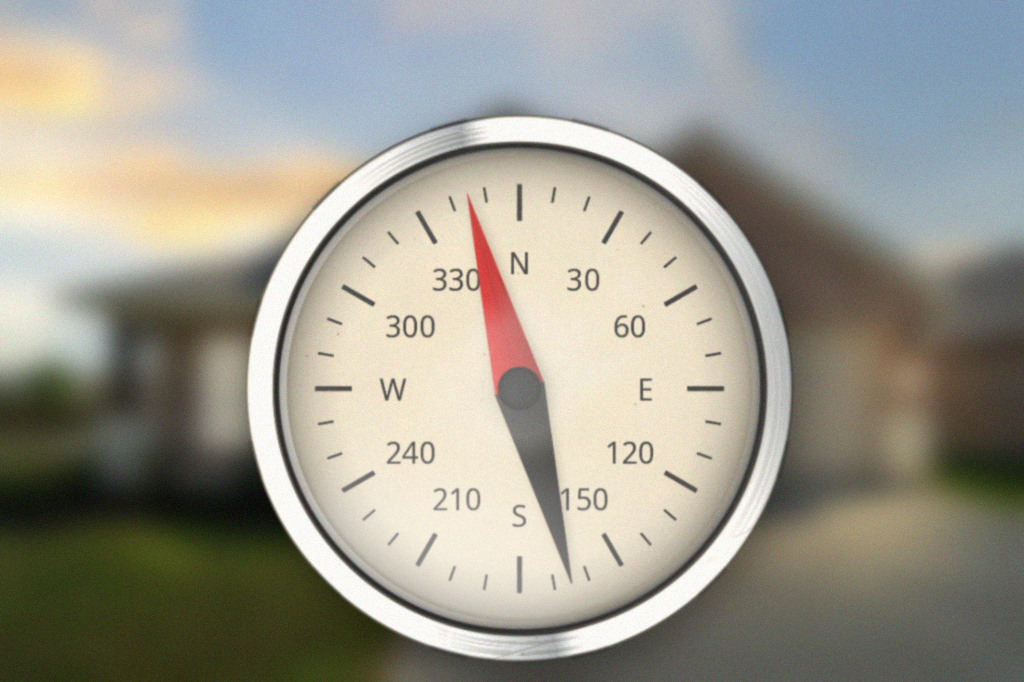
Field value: 345 °
